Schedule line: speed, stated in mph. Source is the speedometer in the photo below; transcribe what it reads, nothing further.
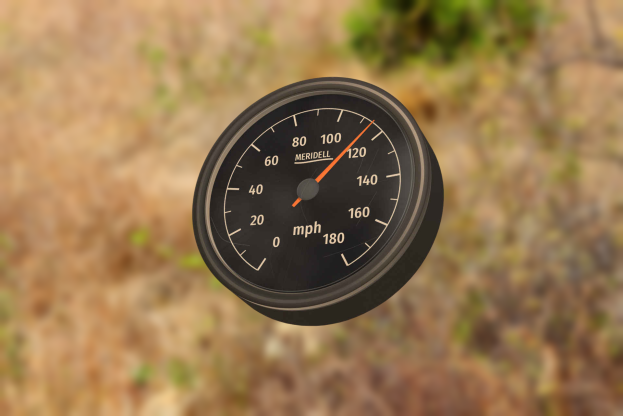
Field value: 115 mph
